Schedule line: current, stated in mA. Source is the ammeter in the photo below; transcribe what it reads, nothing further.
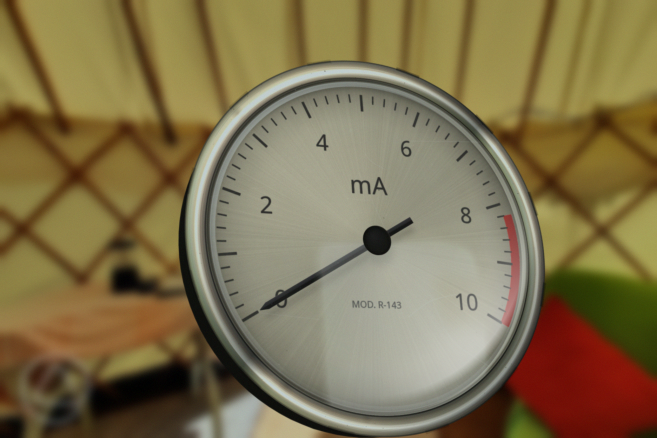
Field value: 0 mA
